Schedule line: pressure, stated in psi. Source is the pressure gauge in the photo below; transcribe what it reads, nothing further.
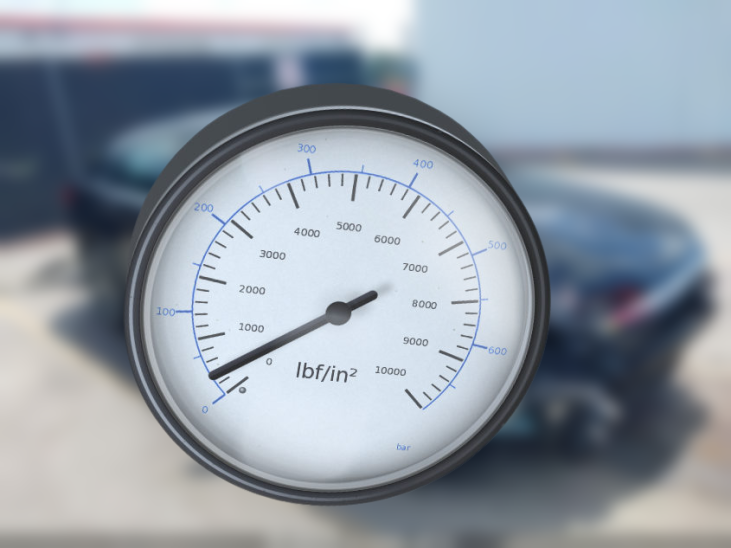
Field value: 400 psi
